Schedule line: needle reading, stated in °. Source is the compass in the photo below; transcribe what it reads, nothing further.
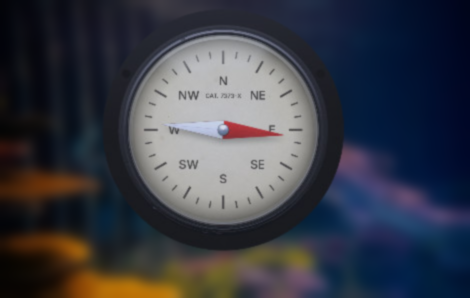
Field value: 95 °
